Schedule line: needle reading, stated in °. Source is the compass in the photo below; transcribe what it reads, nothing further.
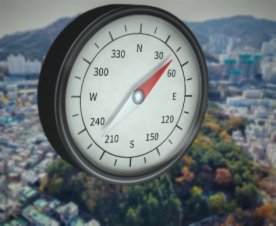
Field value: 45 °
